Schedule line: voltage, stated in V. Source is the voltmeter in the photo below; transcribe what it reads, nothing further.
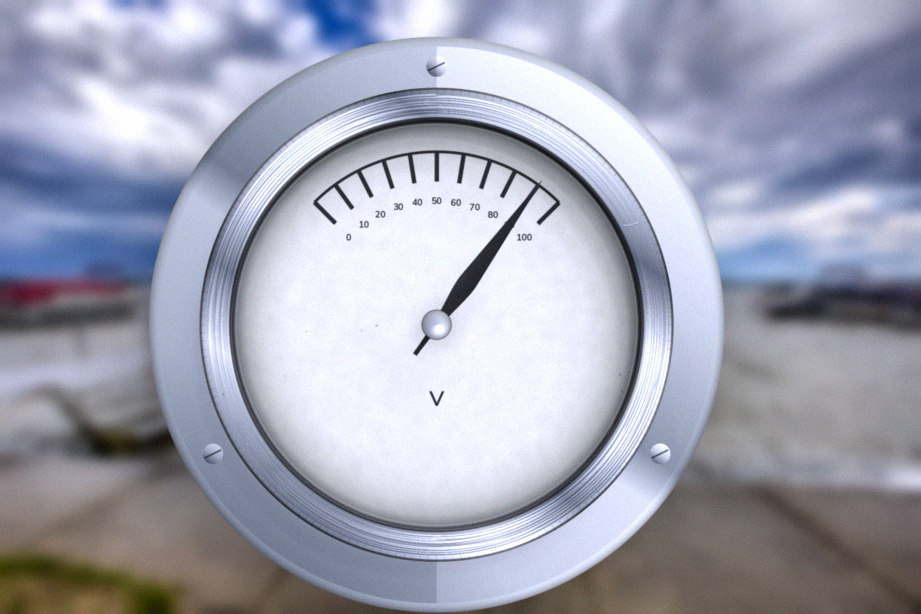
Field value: 90 V
